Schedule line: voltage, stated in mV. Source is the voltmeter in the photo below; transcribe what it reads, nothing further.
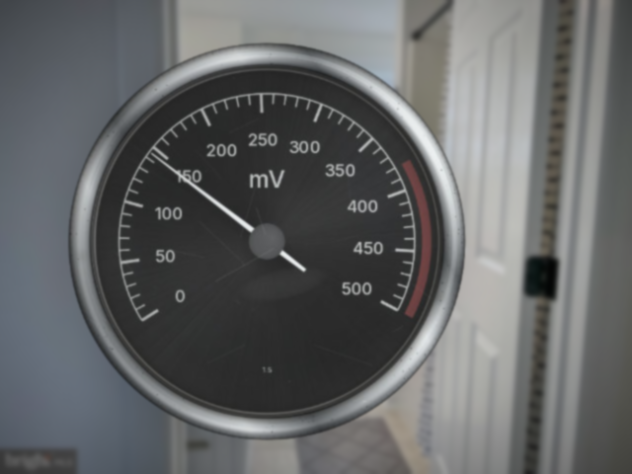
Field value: 145 mV
